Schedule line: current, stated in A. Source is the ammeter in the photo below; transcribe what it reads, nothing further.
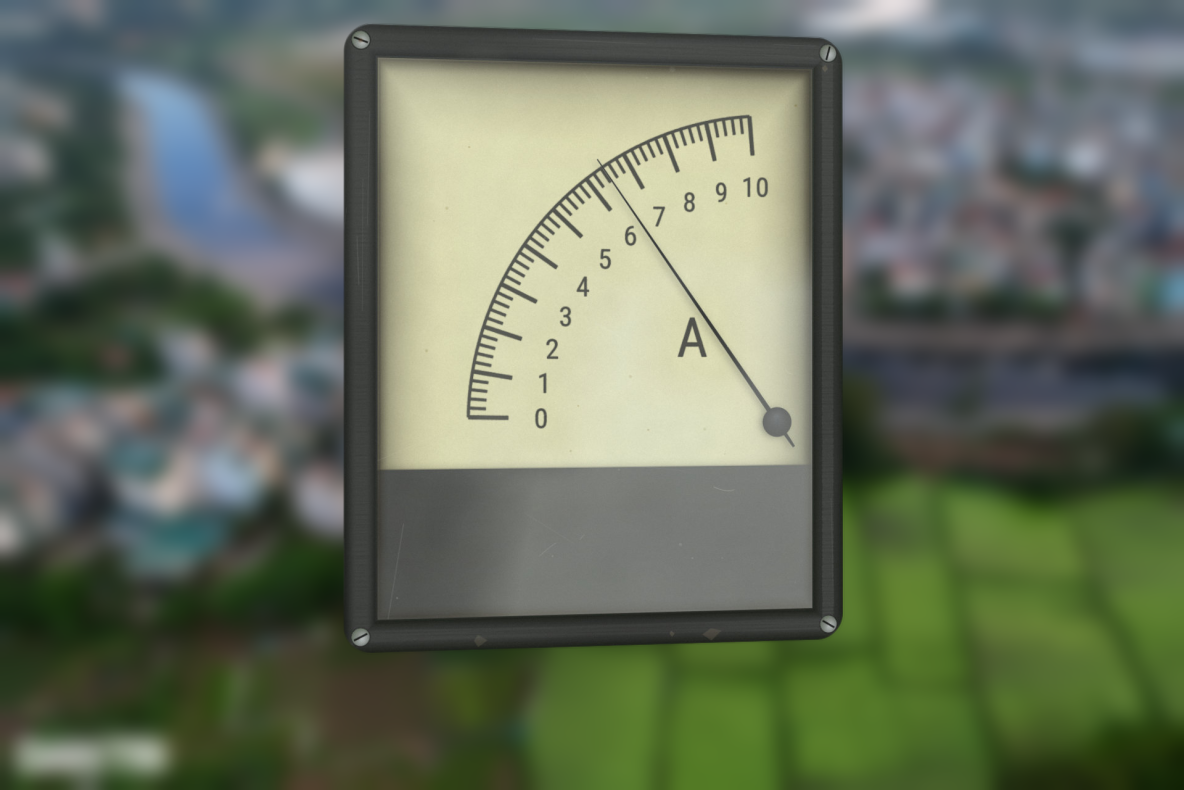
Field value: 6.4 A
